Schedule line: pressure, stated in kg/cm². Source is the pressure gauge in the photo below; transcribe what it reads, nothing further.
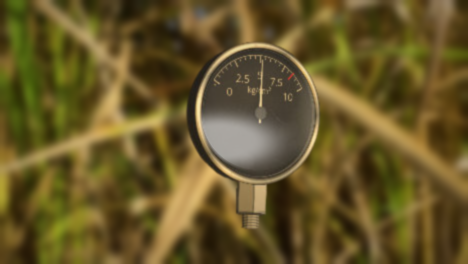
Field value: 5 kg/cm²
